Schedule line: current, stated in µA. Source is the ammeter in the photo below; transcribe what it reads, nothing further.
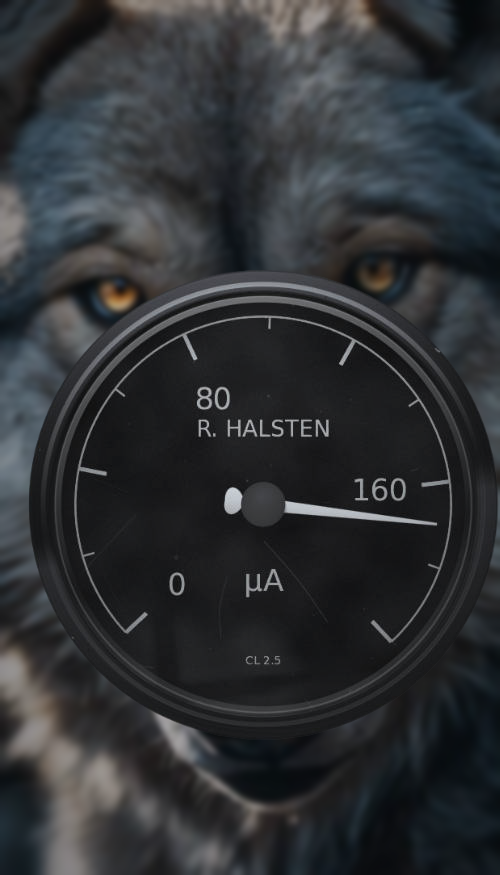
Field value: 170 µA
